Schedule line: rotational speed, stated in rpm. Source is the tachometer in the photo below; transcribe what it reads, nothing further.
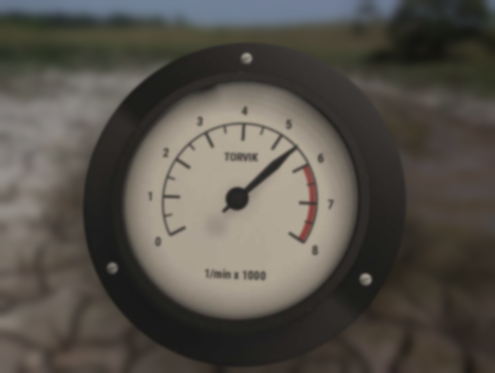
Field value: 5500 rpm
